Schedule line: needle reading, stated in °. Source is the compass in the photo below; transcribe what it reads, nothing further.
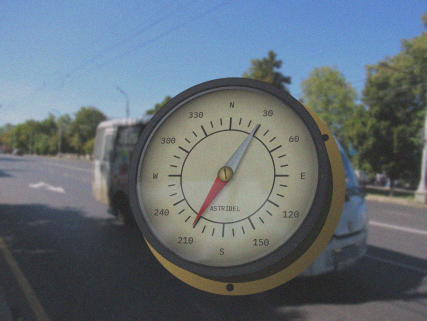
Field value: 210 °
